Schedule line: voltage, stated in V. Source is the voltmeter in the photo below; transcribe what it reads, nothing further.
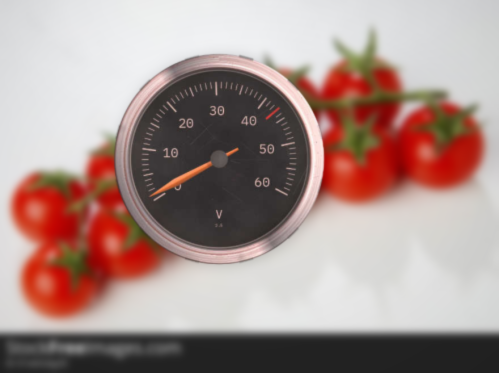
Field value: 1 V
